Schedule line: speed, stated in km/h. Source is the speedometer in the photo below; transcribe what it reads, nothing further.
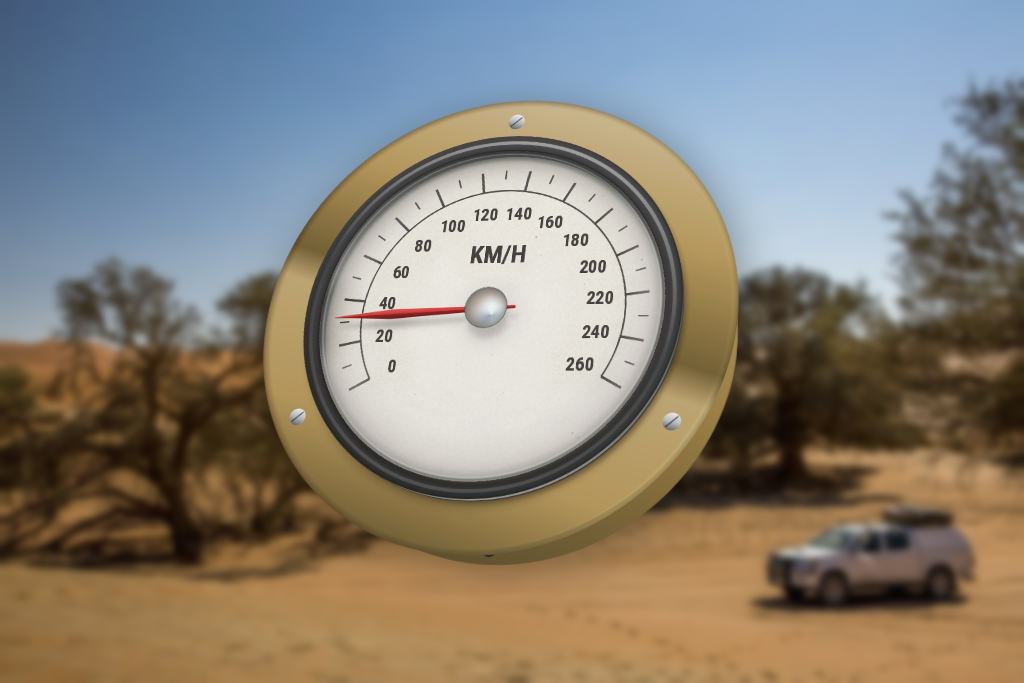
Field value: 30 km/h
